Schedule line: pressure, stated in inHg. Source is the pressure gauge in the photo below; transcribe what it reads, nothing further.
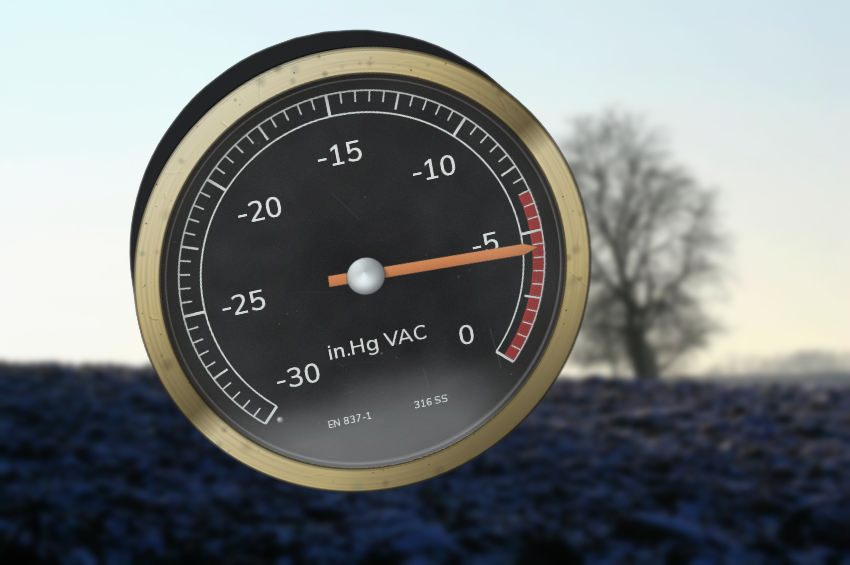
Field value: -4.5 inHg
